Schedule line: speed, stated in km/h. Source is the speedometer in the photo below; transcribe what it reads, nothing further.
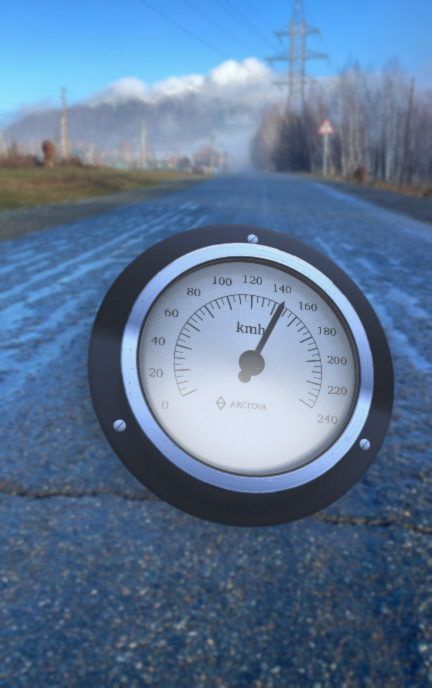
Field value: 145 km/h
